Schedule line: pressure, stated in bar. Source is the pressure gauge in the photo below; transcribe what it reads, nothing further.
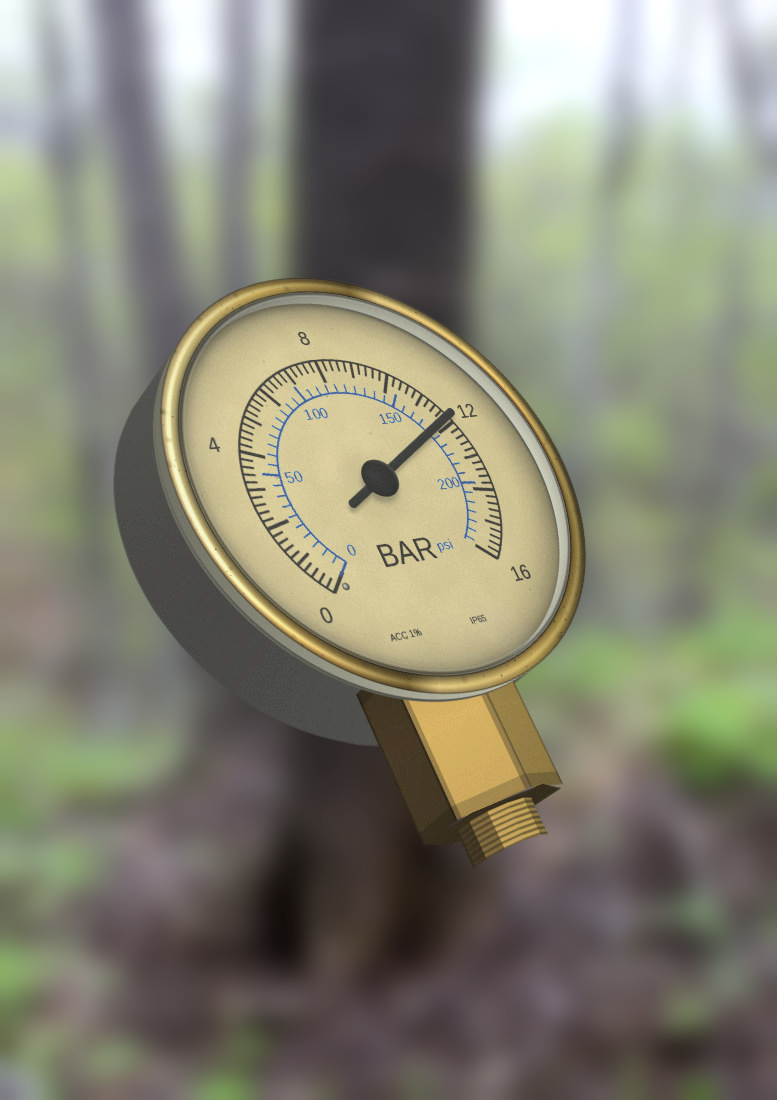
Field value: 11.8 bar
